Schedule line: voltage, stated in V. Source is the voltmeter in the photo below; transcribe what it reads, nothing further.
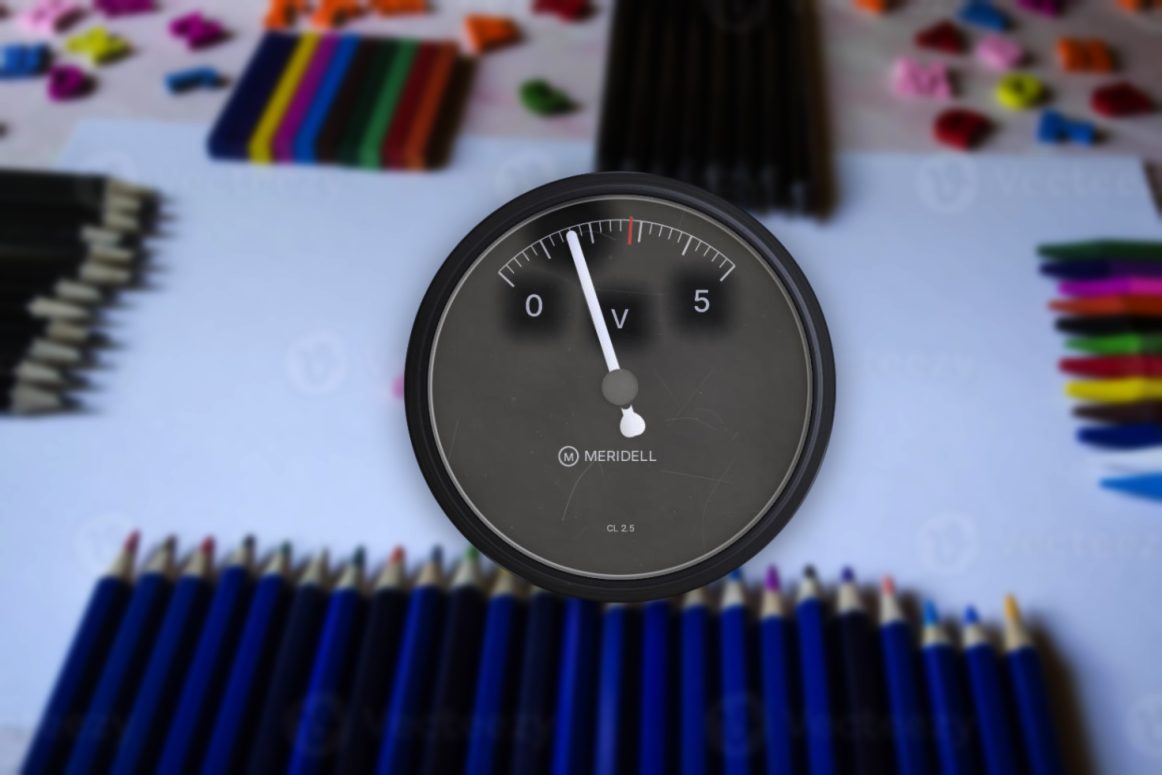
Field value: 1.6 V
